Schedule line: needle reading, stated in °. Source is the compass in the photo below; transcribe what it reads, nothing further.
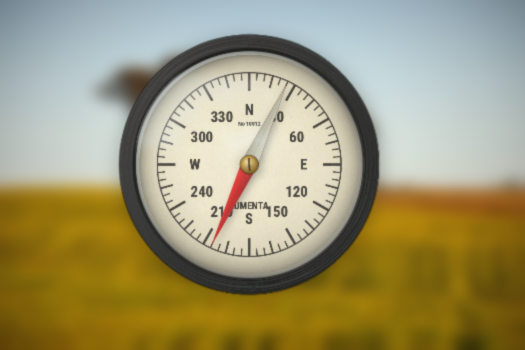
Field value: 205 °
